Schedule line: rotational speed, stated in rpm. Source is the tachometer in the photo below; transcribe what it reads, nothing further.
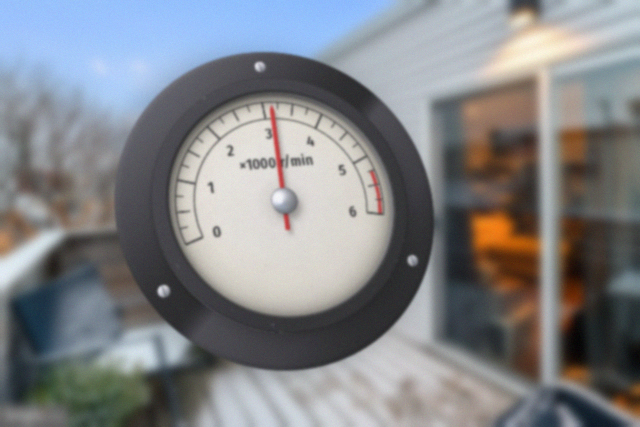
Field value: 3125 rpm
